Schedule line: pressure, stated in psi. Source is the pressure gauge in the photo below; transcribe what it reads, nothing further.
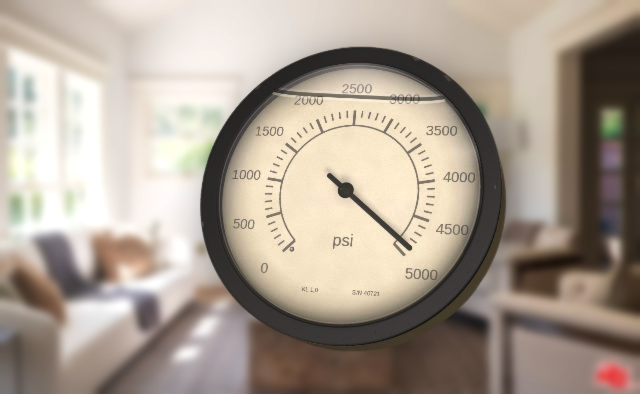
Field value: 4900 psi
